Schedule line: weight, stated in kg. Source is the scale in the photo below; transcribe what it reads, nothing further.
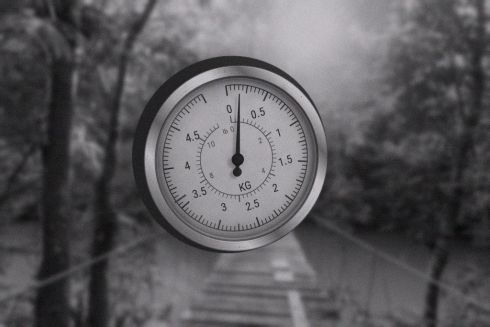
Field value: 0.15 kg
